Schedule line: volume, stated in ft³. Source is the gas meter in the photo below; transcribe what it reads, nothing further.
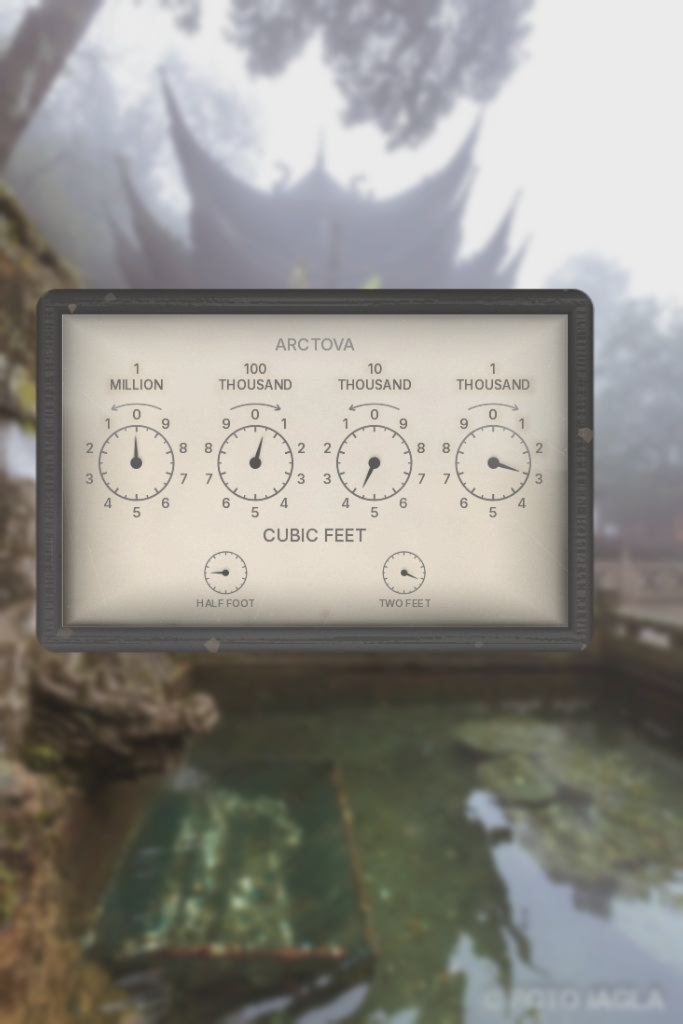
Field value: 4300 ft³
